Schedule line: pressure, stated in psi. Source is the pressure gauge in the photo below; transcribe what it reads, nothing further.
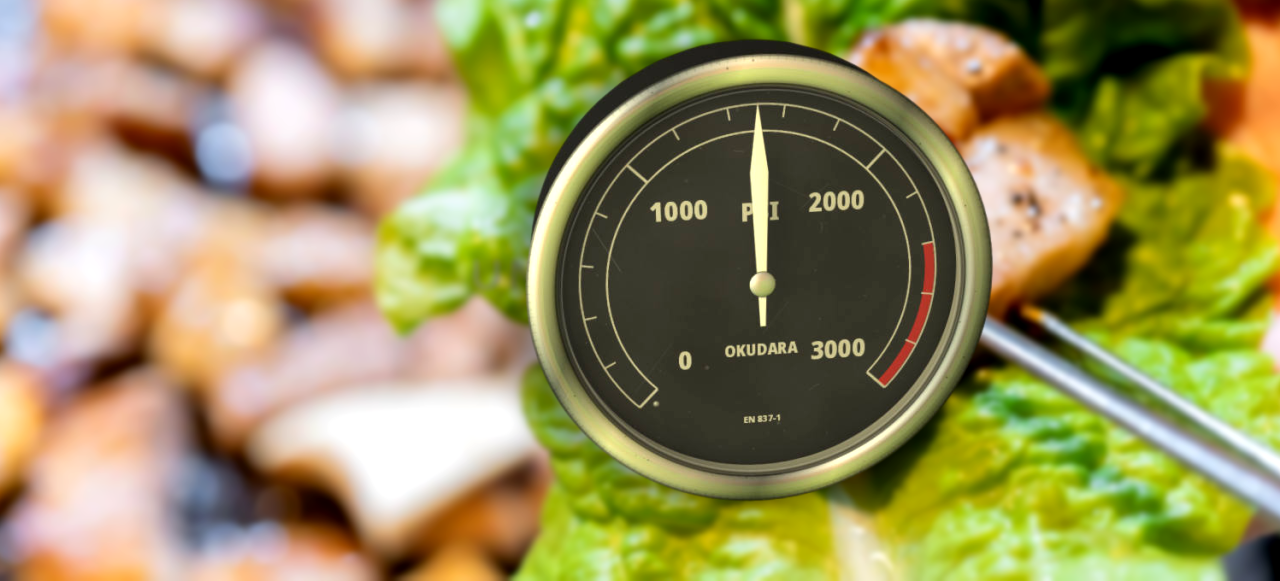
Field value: 1500 psi
